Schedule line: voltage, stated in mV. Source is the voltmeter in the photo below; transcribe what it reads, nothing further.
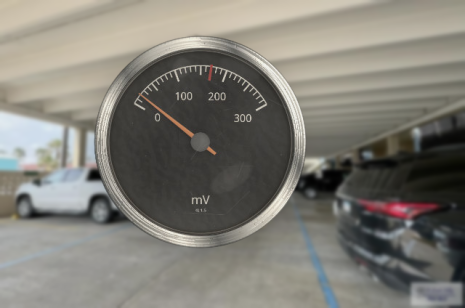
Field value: 20 mV
